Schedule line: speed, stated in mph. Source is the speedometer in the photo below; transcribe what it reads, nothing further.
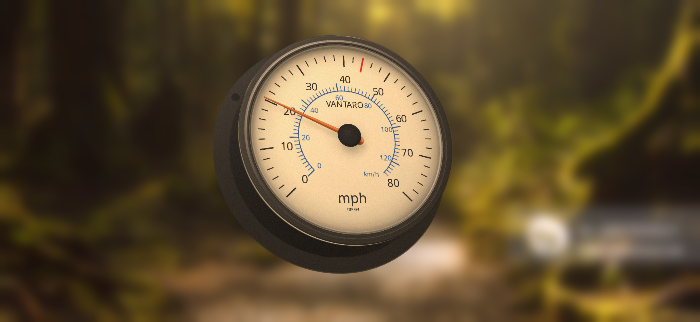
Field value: 20 mph
